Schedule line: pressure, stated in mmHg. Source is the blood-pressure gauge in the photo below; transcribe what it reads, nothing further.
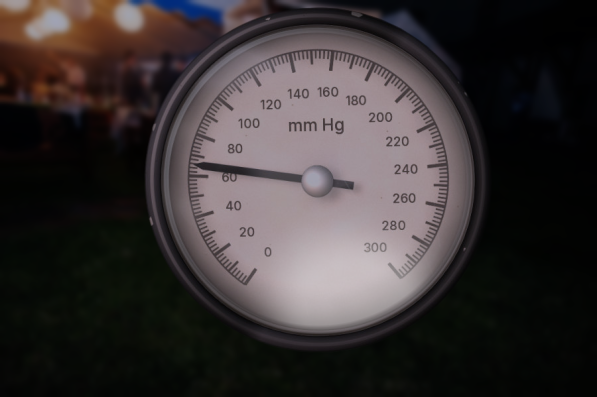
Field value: 66 mmHg
